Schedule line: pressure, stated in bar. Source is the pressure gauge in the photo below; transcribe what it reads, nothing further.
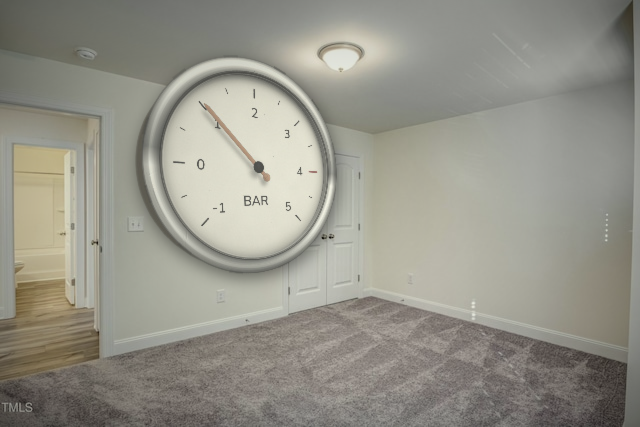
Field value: 1 bar
